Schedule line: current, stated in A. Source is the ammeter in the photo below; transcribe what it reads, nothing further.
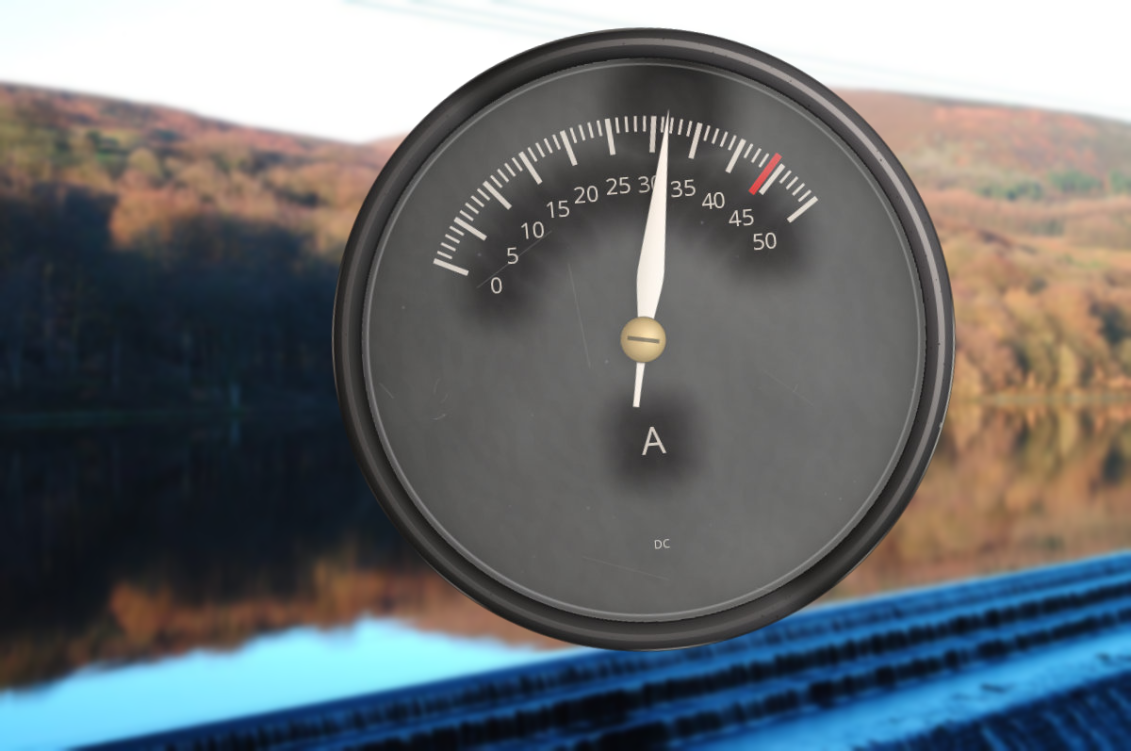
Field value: 31.5 A
